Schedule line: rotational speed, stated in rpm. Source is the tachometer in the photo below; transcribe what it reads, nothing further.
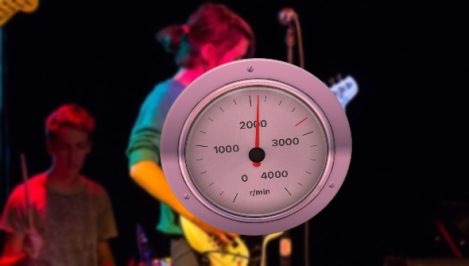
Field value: 2100 rpm
